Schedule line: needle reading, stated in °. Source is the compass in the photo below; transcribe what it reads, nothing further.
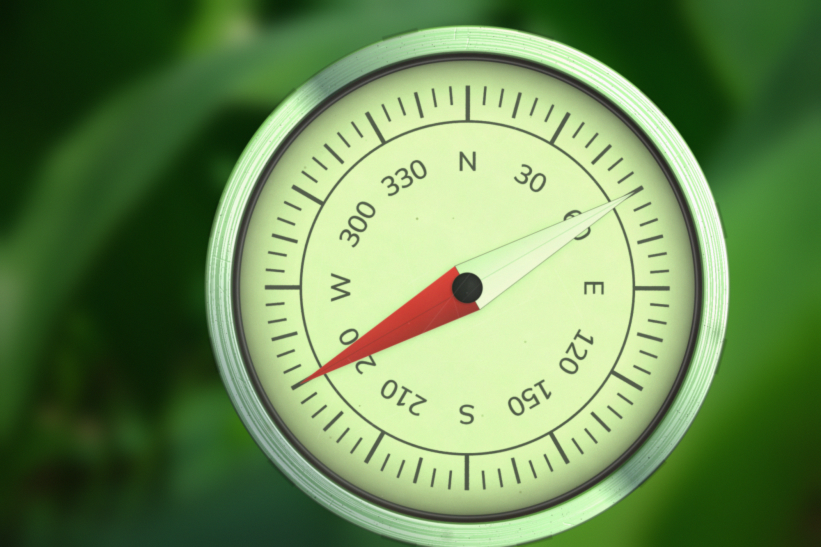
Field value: 240 °
